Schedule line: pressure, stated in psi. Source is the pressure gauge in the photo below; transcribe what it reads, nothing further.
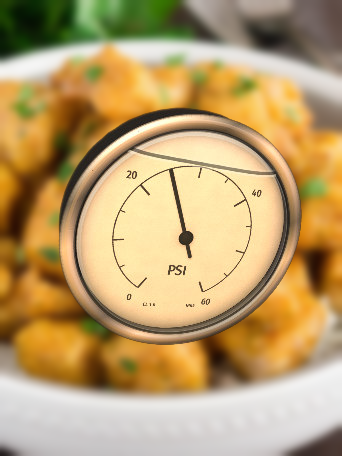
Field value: 25 psi
